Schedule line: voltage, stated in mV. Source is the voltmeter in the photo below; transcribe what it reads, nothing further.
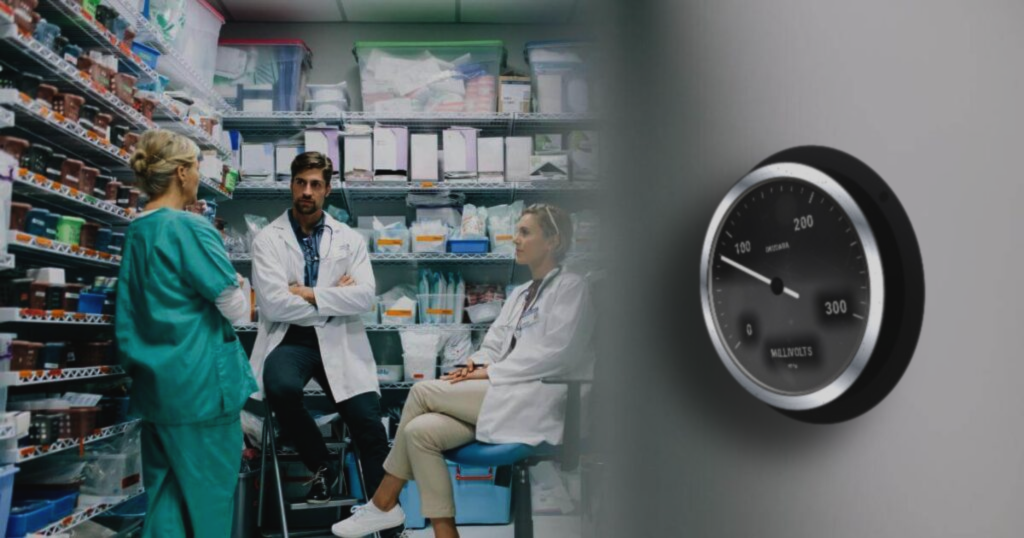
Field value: 80 mV
